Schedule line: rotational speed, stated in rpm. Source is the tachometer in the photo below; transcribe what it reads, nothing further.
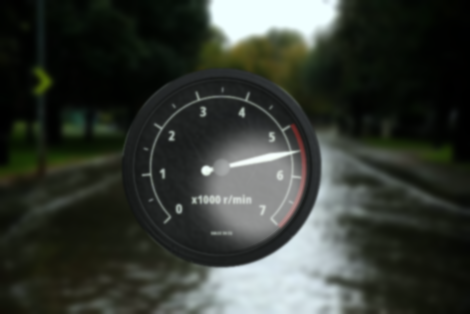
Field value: 5500 rpm
